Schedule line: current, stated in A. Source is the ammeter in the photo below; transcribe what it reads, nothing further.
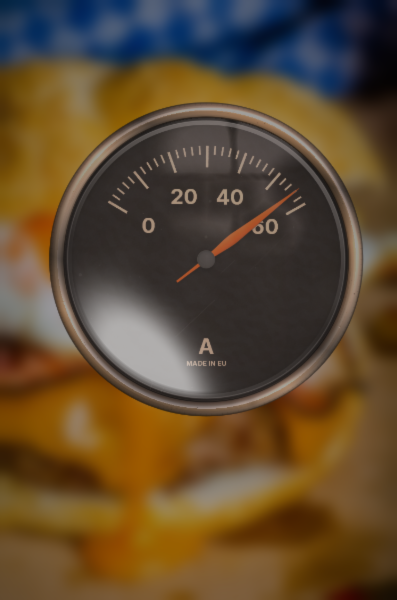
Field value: 56 A
